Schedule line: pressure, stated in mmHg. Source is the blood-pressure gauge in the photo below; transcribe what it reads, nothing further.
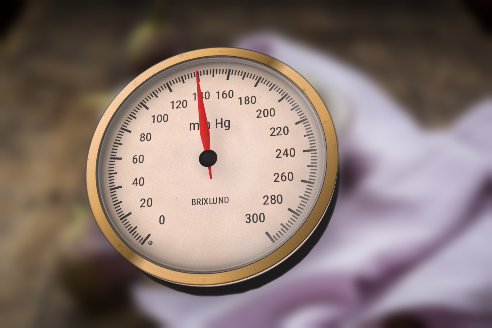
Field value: 140 mmHg
